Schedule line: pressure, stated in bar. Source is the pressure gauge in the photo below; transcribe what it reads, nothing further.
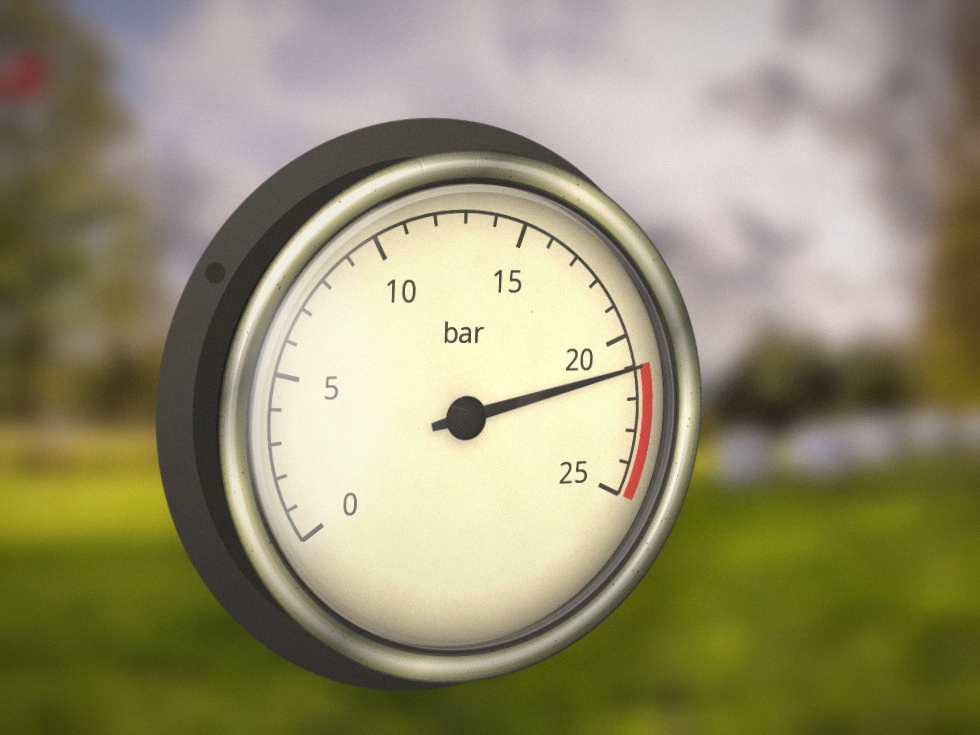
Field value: 21 bar
